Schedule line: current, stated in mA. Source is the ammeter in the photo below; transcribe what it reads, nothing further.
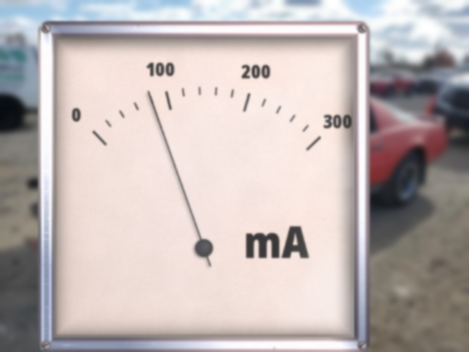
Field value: 80 mA
